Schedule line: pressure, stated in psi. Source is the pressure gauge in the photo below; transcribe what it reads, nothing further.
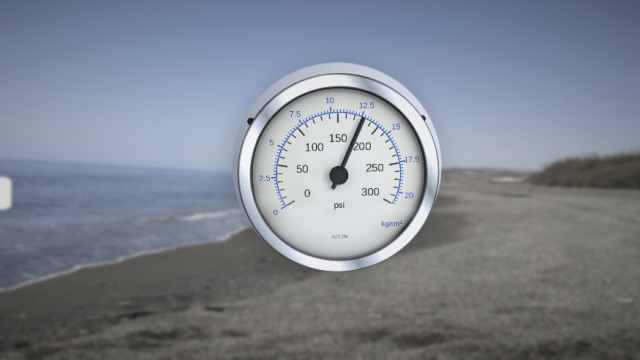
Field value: 180 psi
